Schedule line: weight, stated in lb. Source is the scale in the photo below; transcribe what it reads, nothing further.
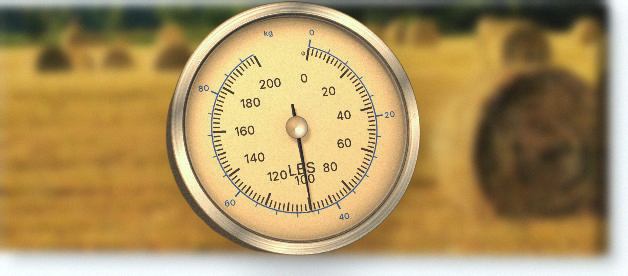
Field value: 100 lb
